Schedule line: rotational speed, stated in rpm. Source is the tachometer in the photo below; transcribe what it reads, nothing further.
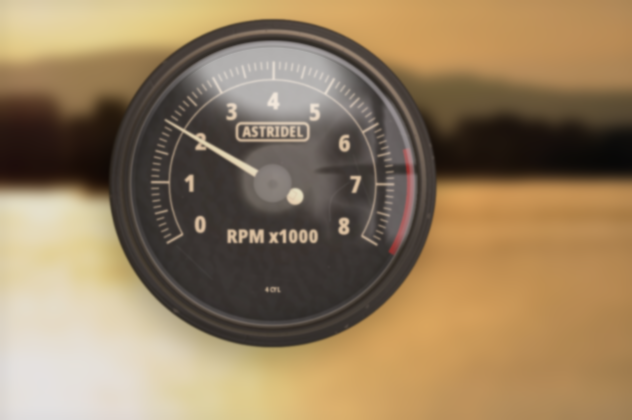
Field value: 2000 rpm
